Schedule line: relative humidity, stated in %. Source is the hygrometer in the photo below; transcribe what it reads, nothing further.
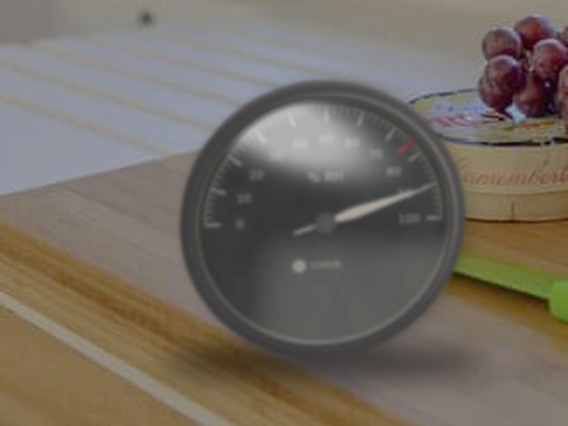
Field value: 90 %
